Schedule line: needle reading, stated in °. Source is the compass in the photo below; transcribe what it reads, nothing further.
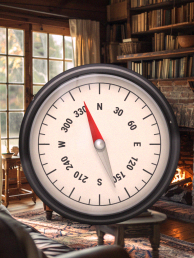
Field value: 340 °
